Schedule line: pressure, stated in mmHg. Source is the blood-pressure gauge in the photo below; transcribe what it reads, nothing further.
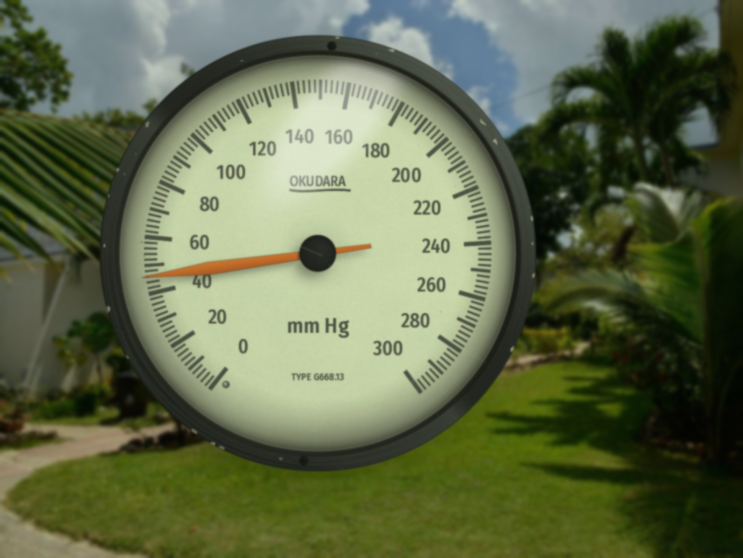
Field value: 46 mmHg
